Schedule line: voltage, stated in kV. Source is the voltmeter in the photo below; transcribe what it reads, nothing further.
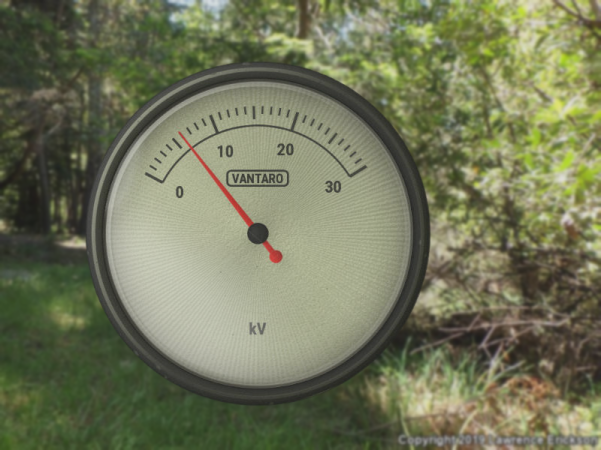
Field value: 6 kV
